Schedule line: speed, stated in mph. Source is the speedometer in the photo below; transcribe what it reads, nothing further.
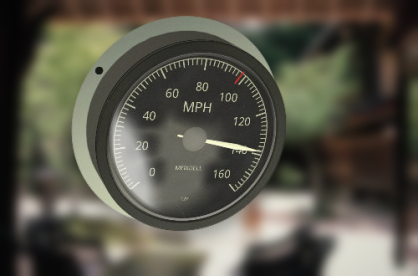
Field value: 138 mph
